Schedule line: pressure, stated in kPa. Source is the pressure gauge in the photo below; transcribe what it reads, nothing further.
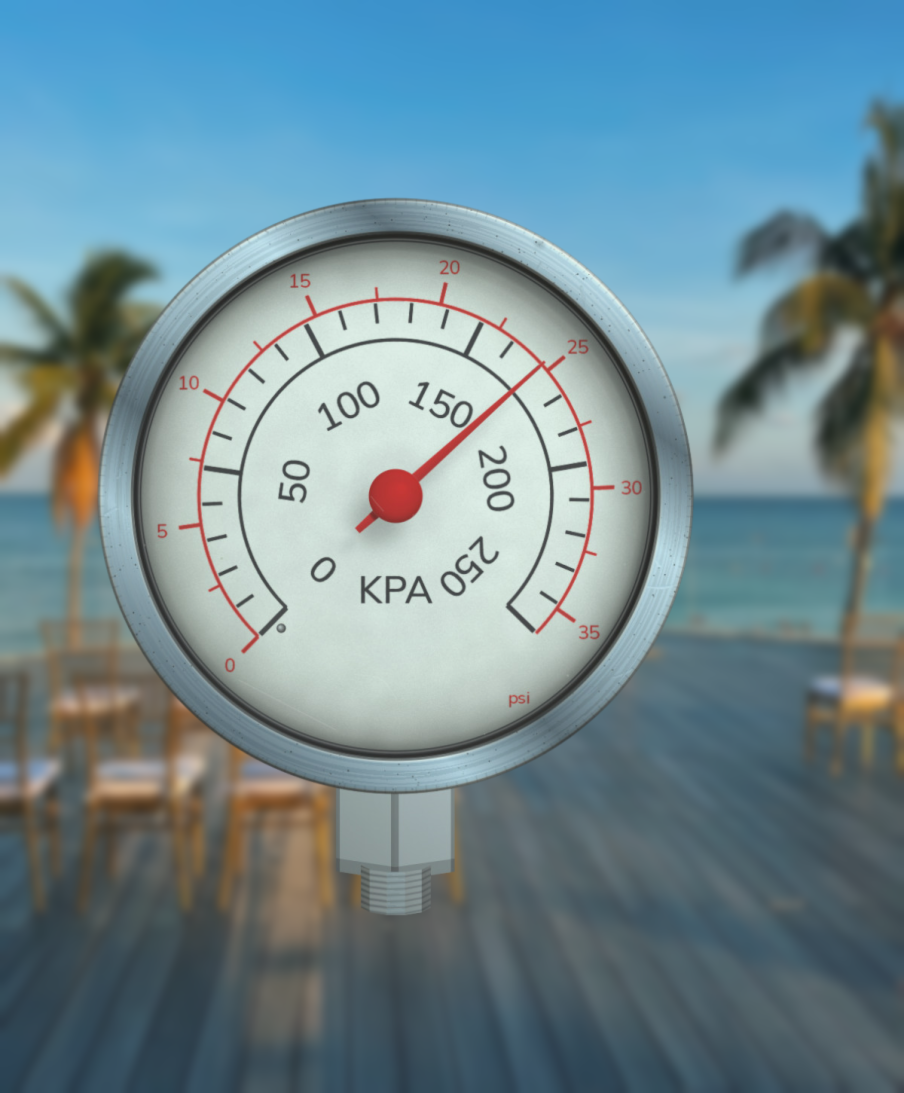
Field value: 170 kPa
